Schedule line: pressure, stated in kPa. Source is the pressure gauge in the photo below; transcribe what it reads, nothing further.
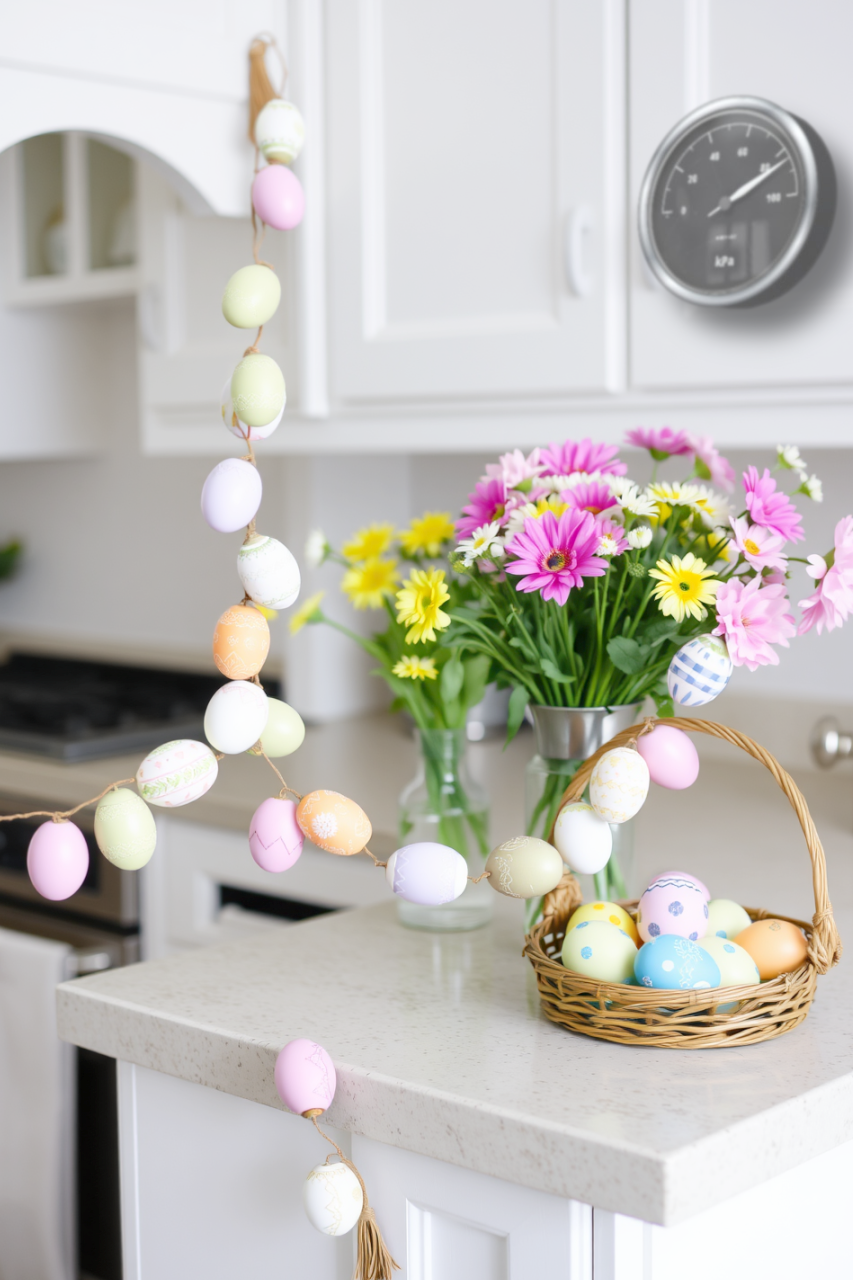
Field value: 85 kPa
